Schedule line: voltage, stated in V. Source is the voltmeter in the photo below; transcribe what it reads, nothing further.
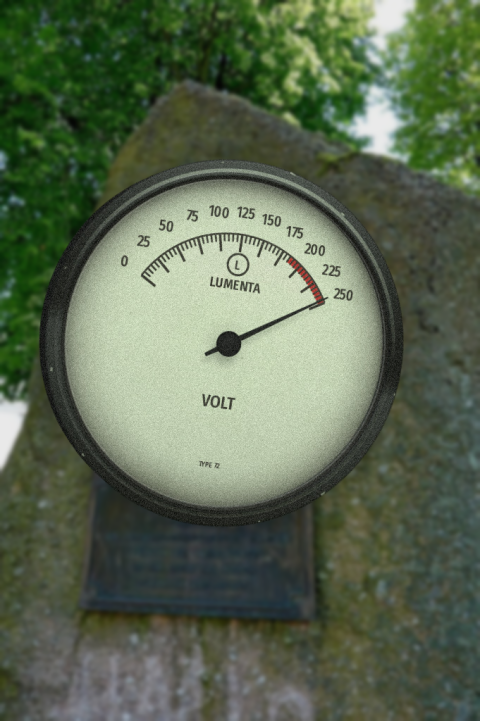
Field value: 245 V
